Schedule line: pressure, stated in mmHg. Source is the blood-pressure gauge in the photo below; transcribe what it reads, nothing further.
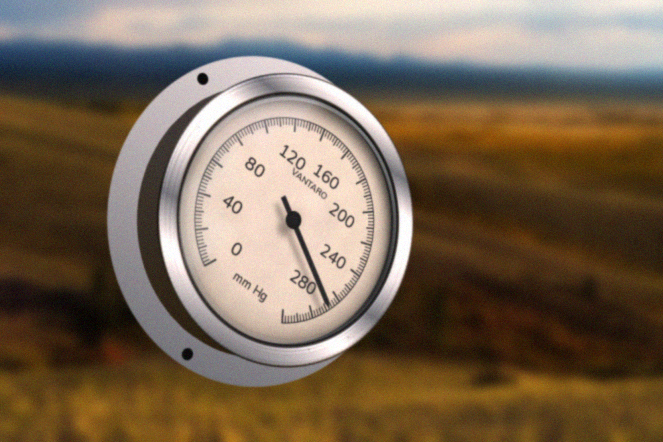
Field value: 270 mmHg
